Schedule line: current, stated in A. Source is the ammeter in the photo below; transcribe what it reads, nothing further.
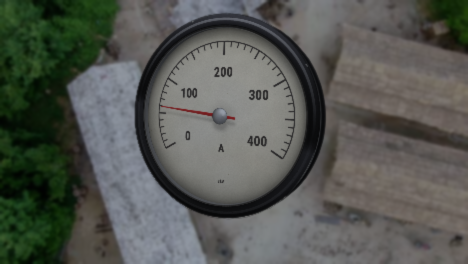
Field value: 60 A
